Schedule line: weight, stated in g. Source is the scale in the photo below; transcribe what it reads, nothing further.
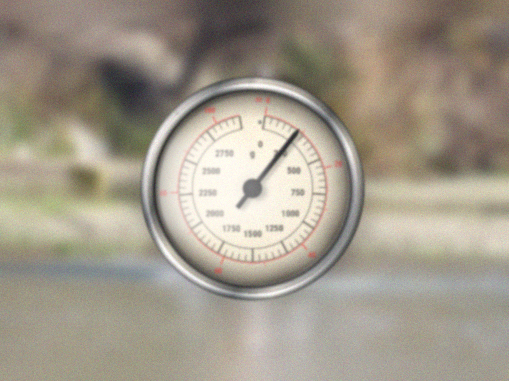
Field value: 250 g
